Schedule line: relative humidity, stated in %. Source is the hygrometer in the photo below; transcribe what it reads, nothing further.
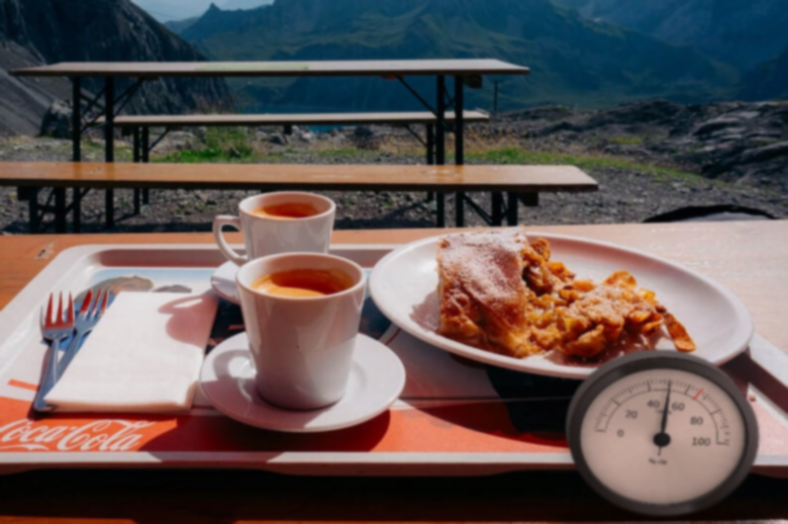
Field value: 50 %
